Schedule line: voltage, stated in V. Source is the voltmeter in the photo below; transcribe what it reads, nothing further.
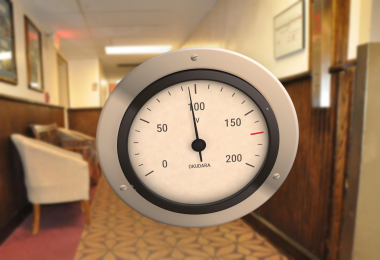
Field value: 95 V
